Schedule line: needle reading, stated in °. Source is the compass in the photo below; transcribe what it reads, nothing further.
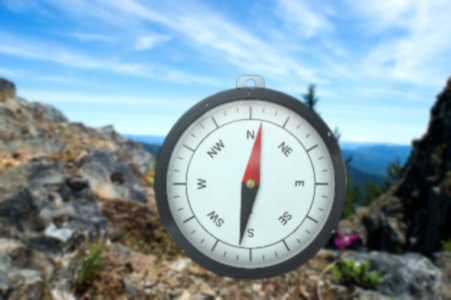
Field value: 10 °
